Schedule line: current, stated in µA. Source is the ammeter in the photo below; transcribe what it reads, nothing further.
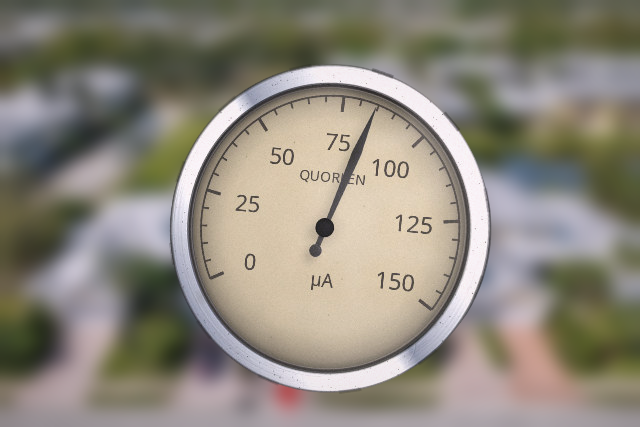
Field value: 85 µA
